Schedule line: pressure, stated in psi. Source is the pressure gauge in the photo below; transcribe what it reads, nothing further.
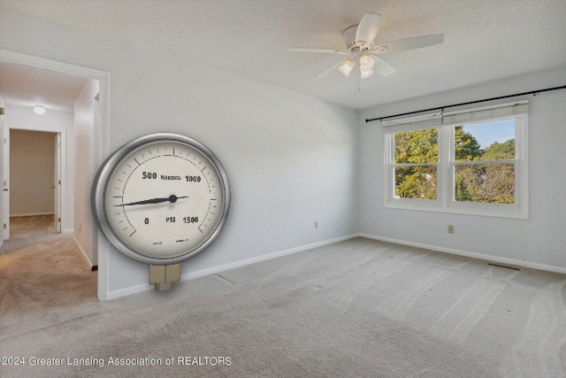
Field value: 200 psi
